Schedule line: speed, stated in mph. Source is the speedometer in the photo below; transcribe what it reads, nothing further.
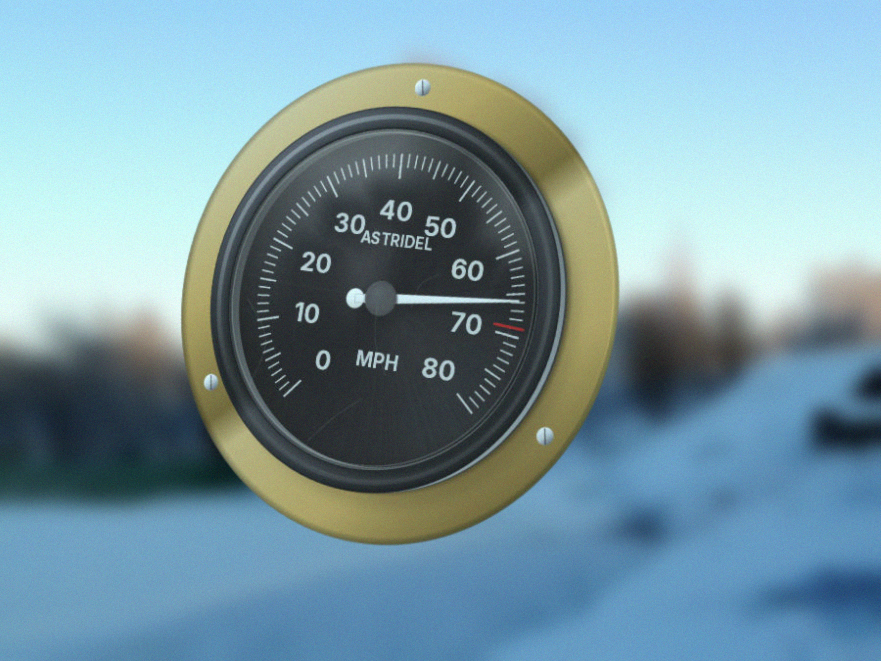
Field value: 66 mph
